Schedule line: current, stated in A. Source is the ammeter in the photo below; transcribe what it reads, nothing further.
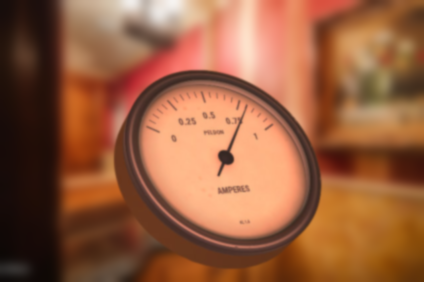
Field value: 0.8 A
